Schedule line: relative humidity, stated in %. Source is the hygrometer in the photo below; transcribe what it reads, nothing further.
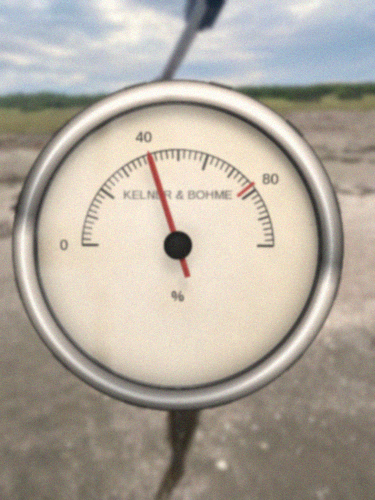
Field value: 40 %
